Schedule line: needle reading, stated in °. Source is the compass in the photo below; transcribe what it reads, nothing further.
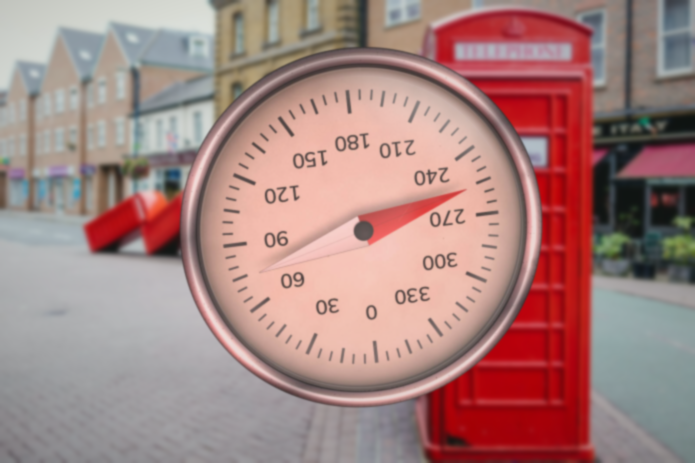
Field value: 255 °
